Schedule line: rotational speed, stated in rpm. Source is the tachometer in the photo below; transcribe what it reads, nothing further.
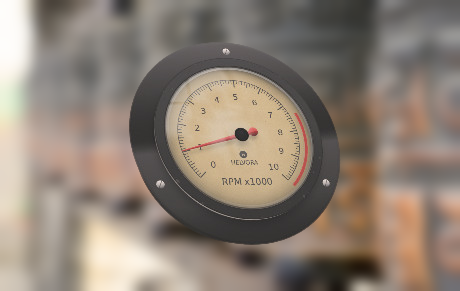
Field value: 1000 rpm
